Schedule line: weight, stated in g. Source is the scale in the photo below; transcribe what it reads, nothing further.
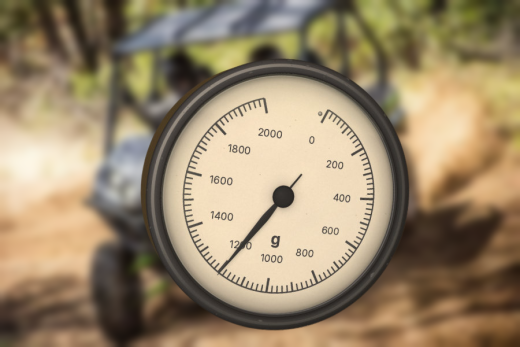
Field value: 1200 g
